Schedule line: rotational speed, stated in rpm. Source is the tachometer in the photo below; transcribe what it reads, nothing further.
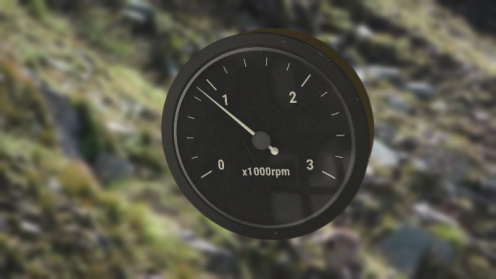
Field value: 900 rpm
